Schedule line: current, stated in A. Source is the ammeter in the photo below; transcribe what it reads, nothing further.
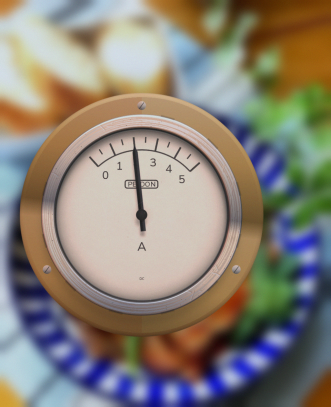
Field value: 2 A
